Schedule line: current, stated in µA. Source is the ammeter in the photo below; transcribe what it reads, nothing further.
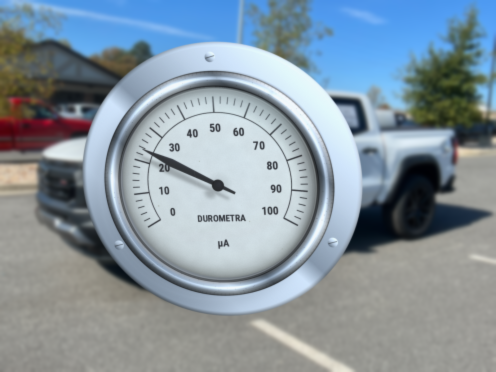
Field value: 24 µA
